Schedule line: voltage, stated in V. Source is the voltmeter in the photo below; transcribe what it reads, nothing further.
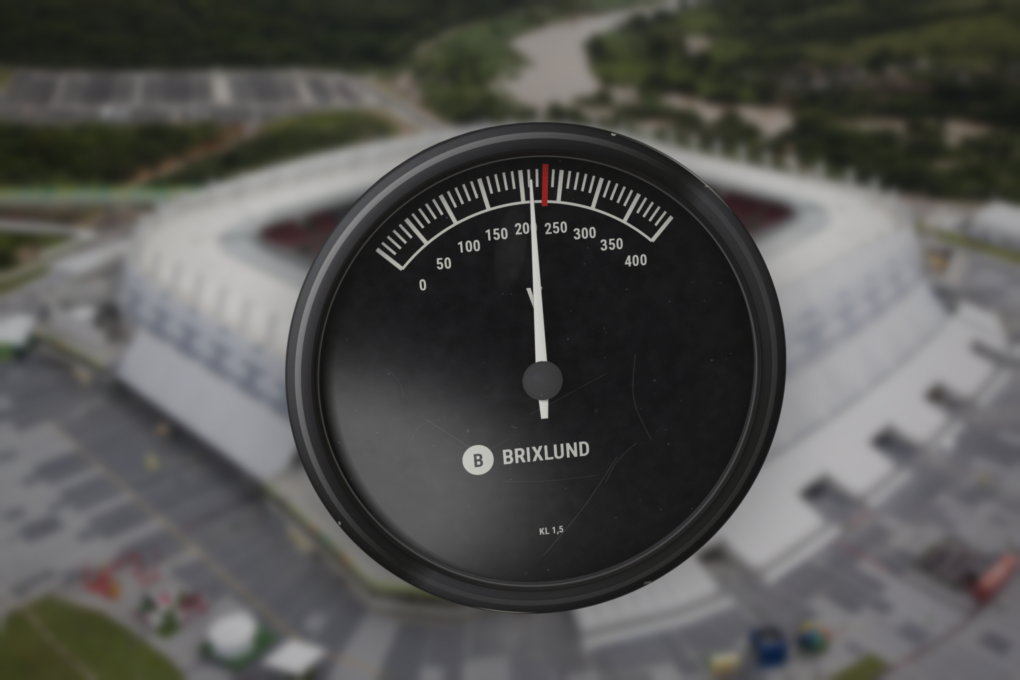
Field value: 210 V
